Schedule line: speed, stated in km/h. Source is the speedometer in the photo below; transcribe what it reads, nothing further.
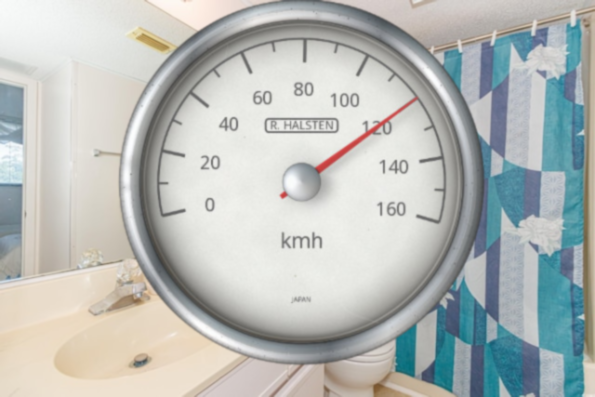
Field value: 120 km/h
